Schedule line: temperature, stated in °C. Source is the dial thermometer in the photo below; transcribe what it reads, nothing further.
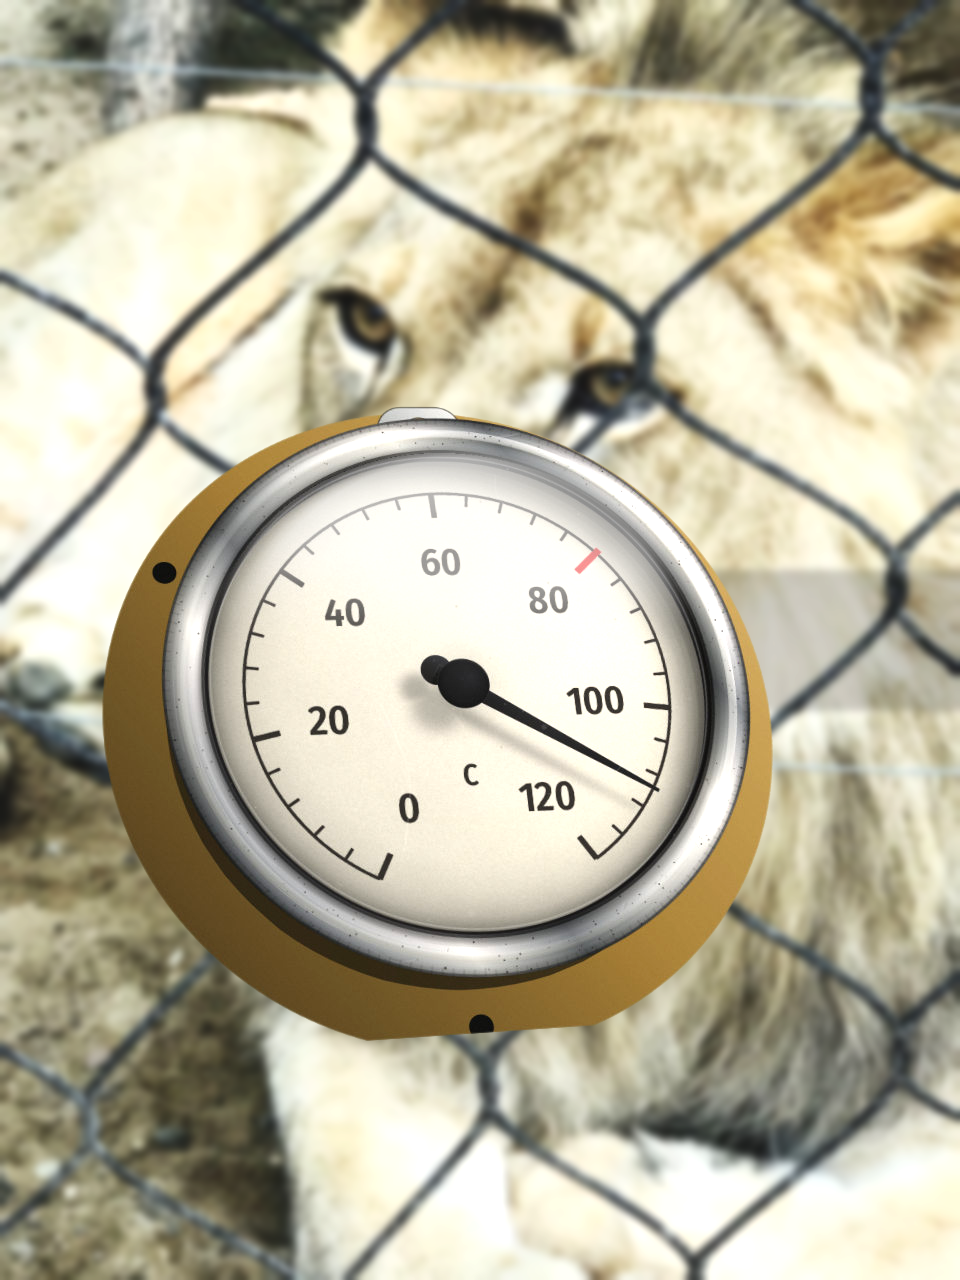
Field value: 110 °C
